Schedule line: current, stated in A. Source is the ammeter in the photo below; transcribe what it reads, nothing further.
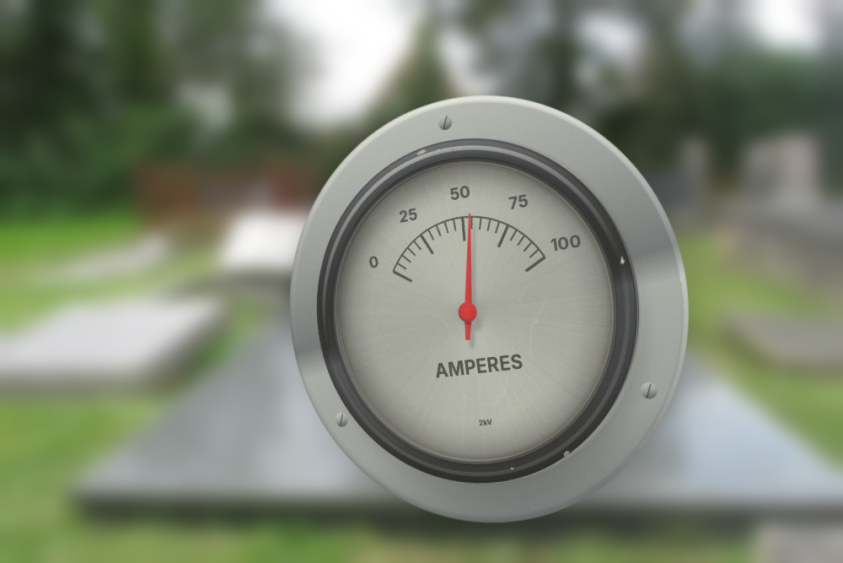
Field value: 55 A
